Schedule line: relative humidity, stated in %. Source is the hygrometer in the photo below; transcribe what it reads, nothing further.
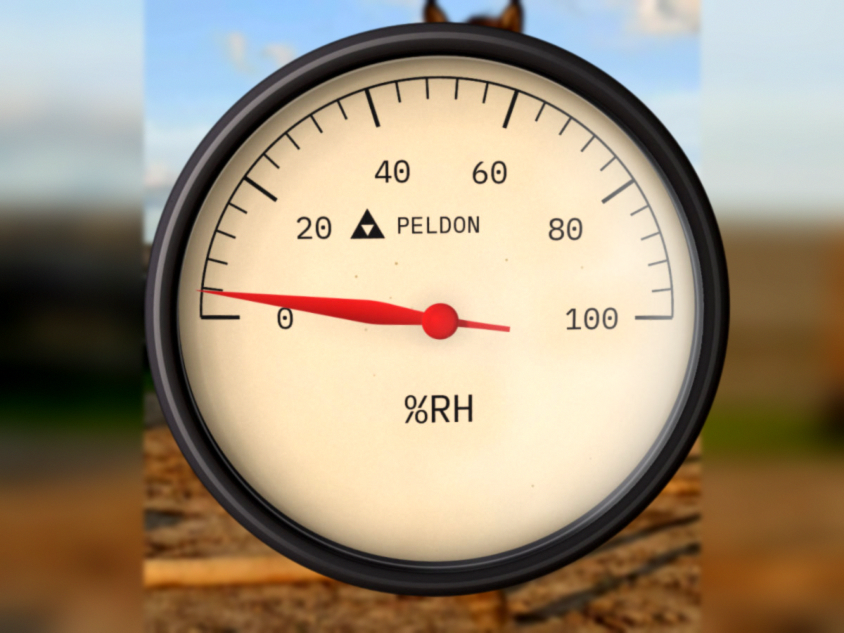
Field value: 4 %
